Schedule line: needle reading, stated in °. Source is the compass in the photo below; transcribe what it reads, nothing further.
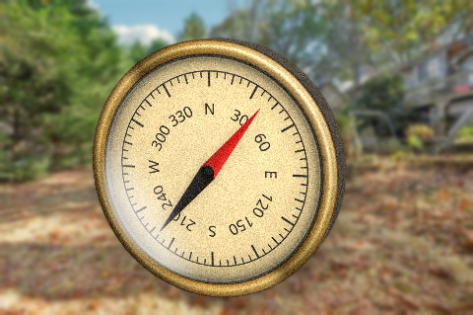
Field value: 40 °
